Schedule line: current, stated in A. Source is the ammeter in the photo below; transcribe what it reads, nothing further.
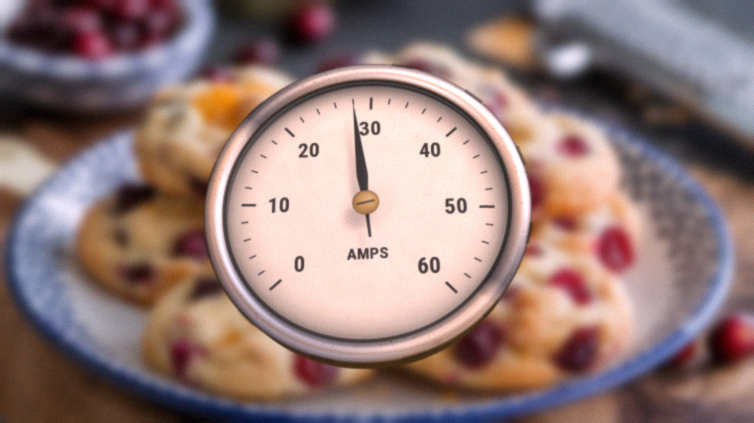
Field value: 28 A
